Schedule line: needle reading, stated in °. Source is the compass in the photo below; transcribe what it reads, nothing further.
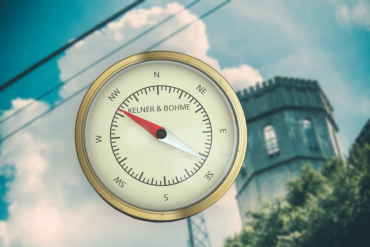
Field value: 305 °
